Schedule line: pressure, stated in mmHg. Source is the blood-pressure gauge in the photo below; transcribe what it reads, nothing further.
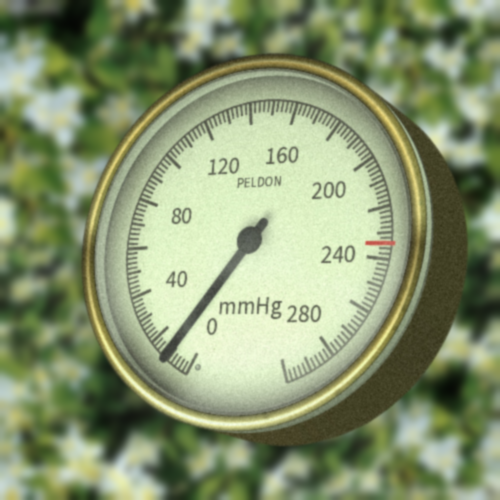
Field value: 10 mmHg
